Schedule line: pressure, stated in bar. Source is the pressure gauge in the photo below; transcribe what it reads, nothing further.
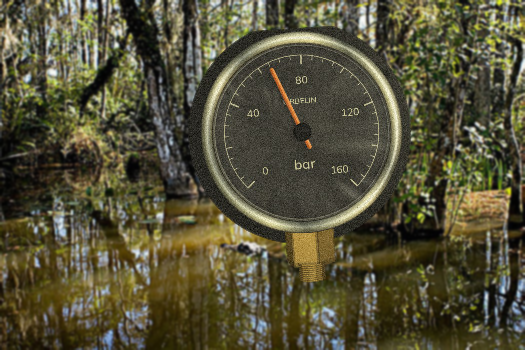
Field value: 65 bar
